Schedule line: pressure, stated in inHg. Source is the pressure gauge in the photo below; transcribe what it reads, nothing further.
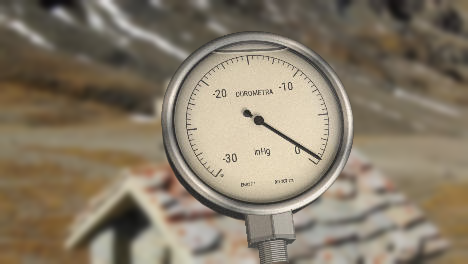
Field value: -0.5 inHg
